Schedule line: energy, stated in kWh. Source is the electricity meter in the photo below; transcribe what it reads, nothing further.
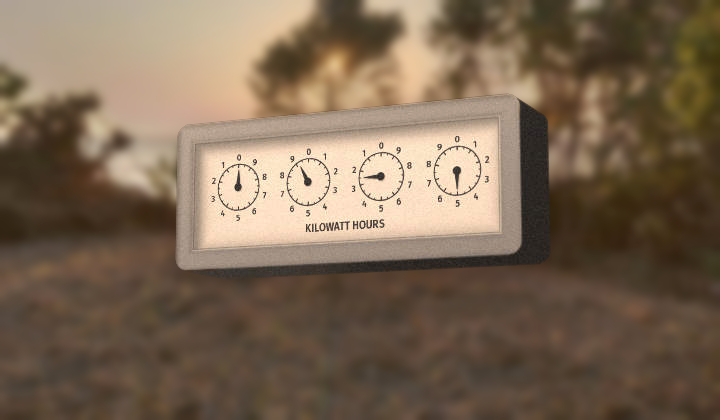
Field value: 9925 kWh
